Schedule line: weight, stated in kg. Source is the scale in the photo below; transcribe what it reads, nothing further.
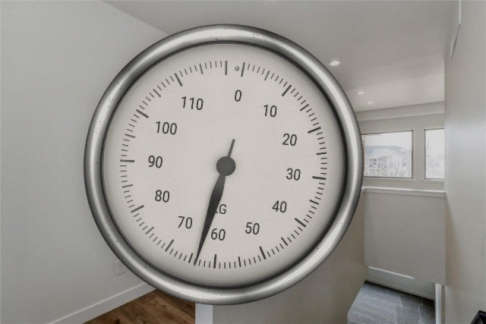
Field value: 64 kg
